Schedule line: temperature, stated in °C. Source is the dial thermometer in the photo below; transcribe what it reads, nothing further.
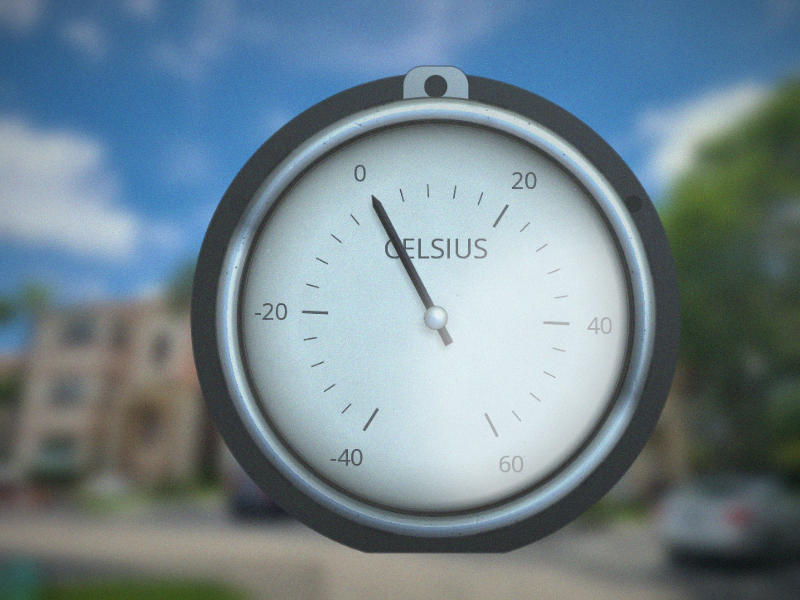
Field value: 0 °C
